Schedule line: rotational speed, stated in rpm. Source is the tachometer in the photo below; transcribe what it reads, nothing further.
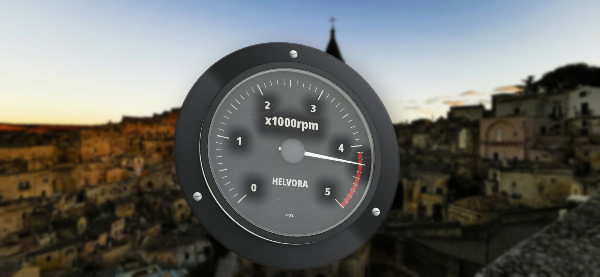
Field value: 4300 rpm
